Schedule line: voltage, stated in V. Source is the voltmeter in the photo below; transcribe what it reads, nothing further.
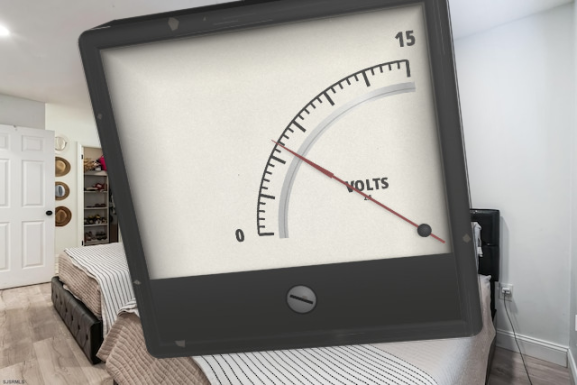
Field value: 6 V
